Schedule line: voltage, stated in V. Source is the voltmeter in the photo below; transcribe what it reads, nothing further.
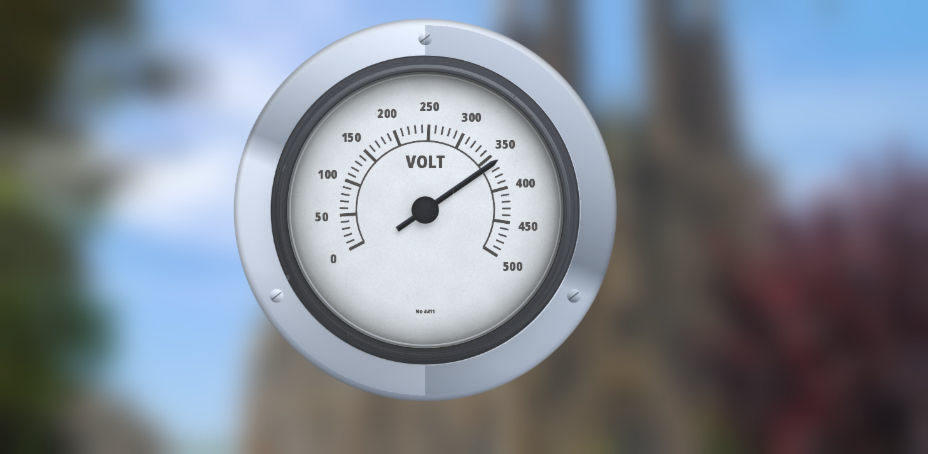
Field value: 360 V
